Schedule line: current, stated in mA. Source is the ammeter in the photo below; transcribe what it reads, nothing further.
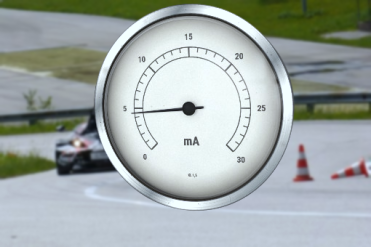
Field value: 4.5 mA
